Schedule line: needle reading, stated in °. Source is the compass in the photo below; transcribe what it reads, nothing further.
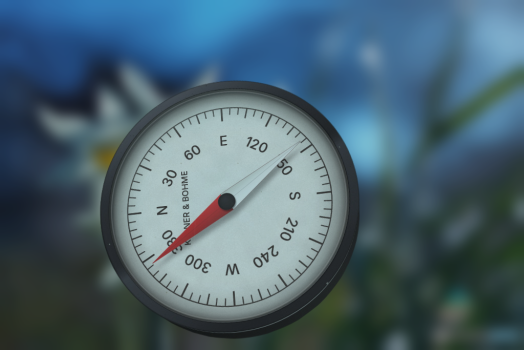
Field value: 325 °
